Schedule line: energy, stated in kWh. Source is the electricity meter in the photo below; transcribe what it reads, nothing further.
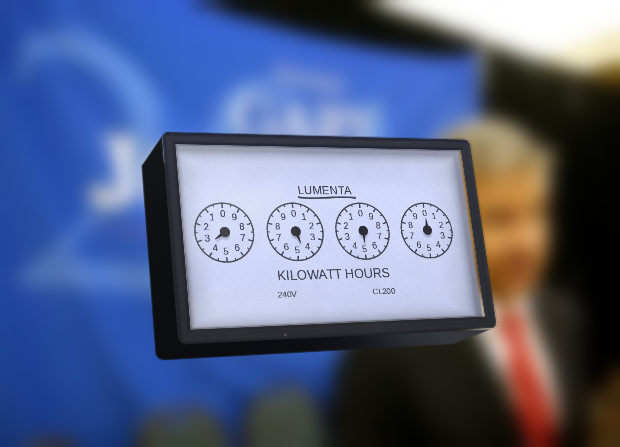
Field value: 3450 kWh
